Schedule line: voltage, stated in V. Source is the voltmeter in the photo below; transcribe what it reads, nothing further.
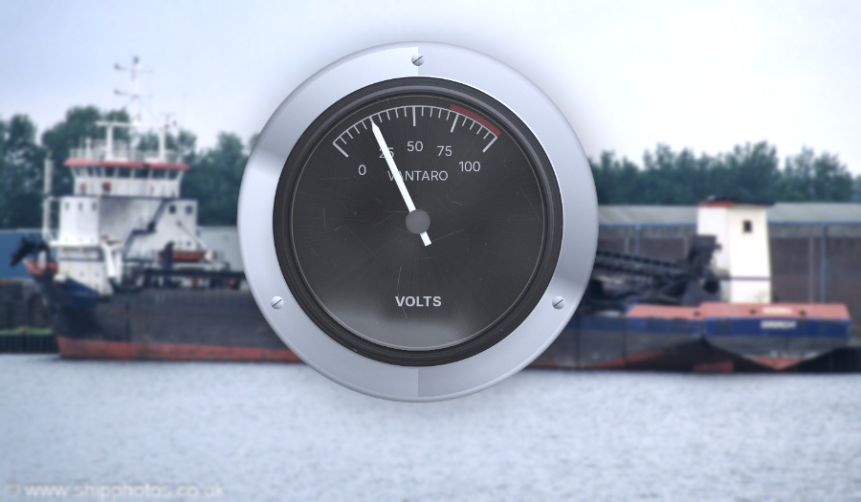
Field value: 25 V
